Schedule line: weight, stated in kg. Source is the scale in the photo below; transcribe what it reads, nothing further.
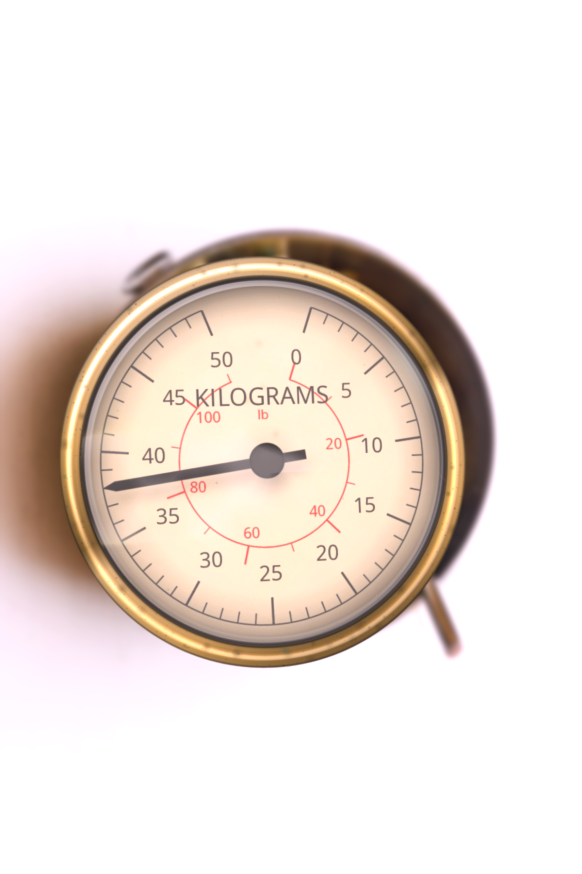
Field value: 38 kg
